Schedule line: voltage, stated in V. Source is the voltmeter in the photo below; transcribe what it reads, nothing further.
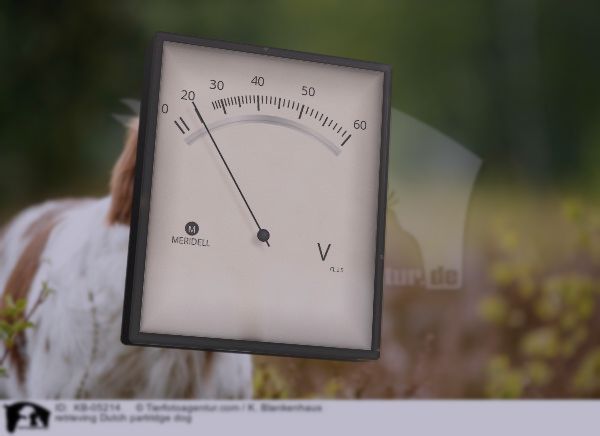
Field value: 20 V
